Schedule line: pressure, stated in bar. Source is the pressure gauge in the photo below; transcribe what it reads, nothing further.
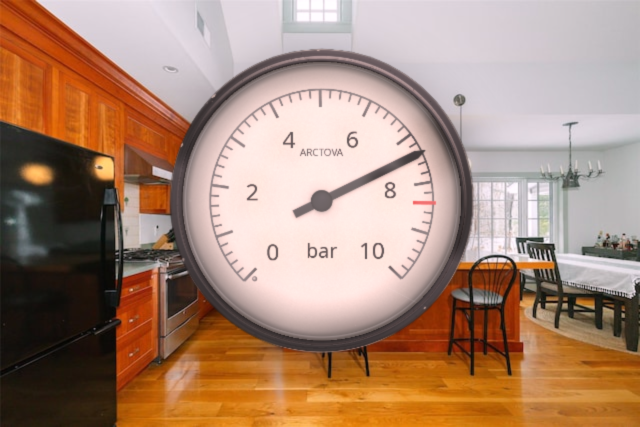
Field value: 7.4 bar
